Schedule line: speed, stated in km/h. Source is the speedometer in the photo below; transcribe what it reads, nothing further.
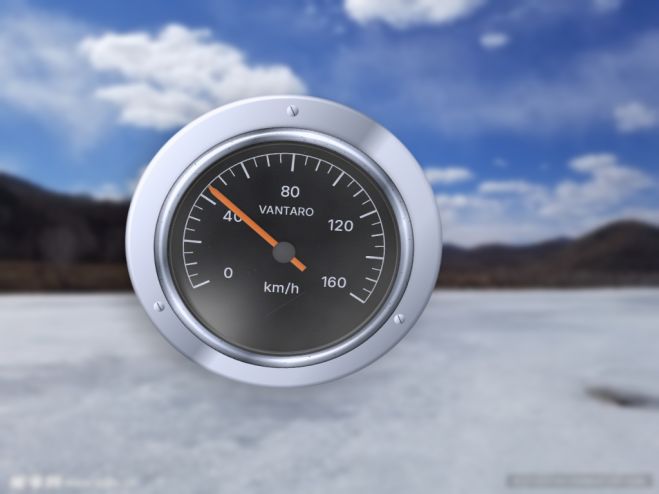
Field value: 45 km/h
